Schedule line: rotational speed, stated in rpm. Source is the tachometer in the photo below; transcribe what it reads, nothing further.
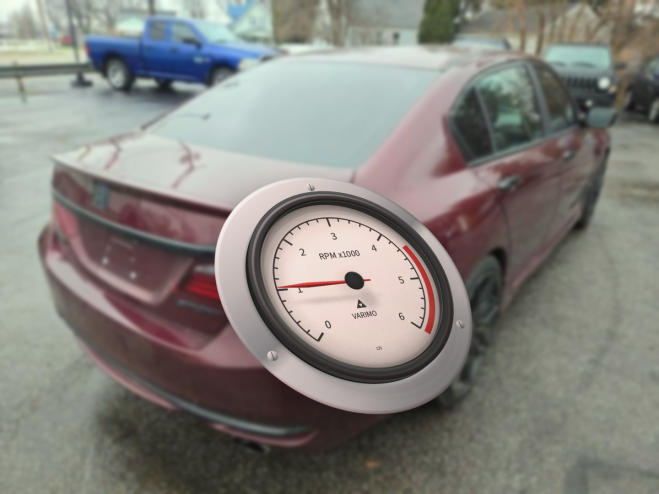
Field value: 1000 rpm
